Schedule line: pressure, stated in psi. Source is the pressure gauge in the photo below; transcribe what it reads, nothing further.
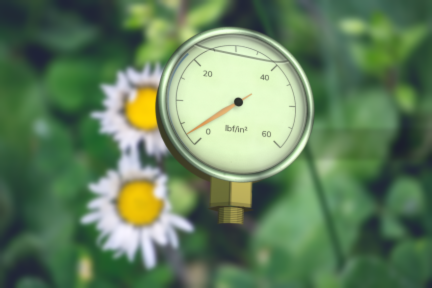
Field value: 2.5 psi
